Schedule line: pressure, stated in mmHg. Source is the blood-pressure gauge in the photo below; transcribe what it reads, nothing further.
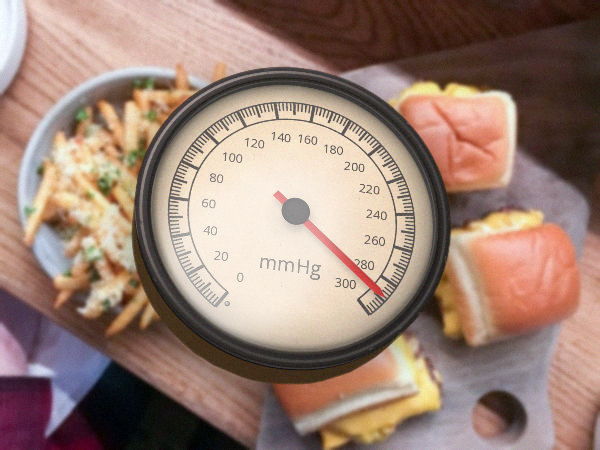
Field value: 290 mmHg
